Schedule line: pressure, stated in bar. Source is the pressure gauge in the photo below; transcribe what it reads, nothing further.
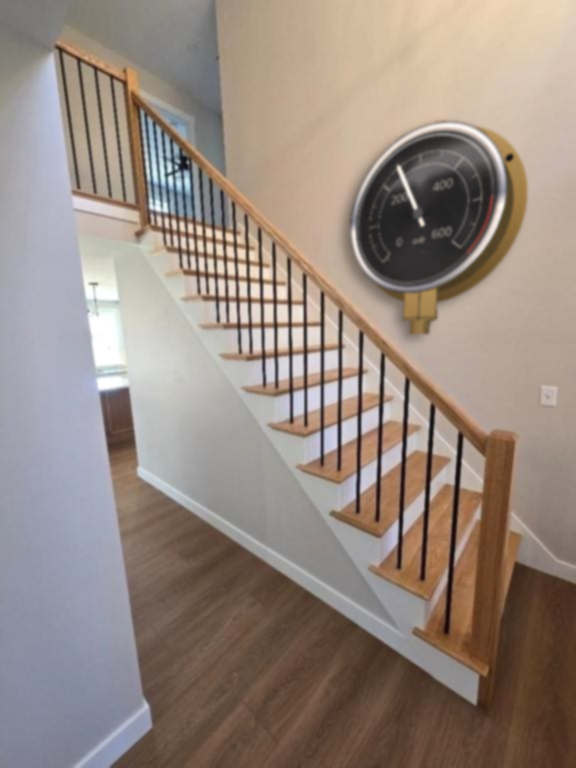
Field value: 250 bar
